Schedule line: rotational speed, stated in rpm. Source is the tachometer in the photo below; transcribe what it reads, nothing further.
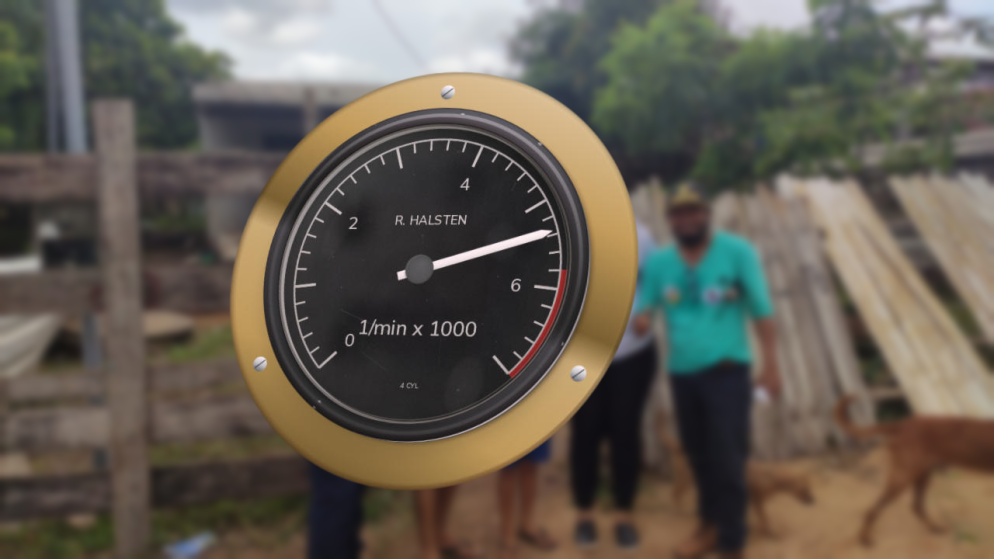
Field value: 5400 rpm
